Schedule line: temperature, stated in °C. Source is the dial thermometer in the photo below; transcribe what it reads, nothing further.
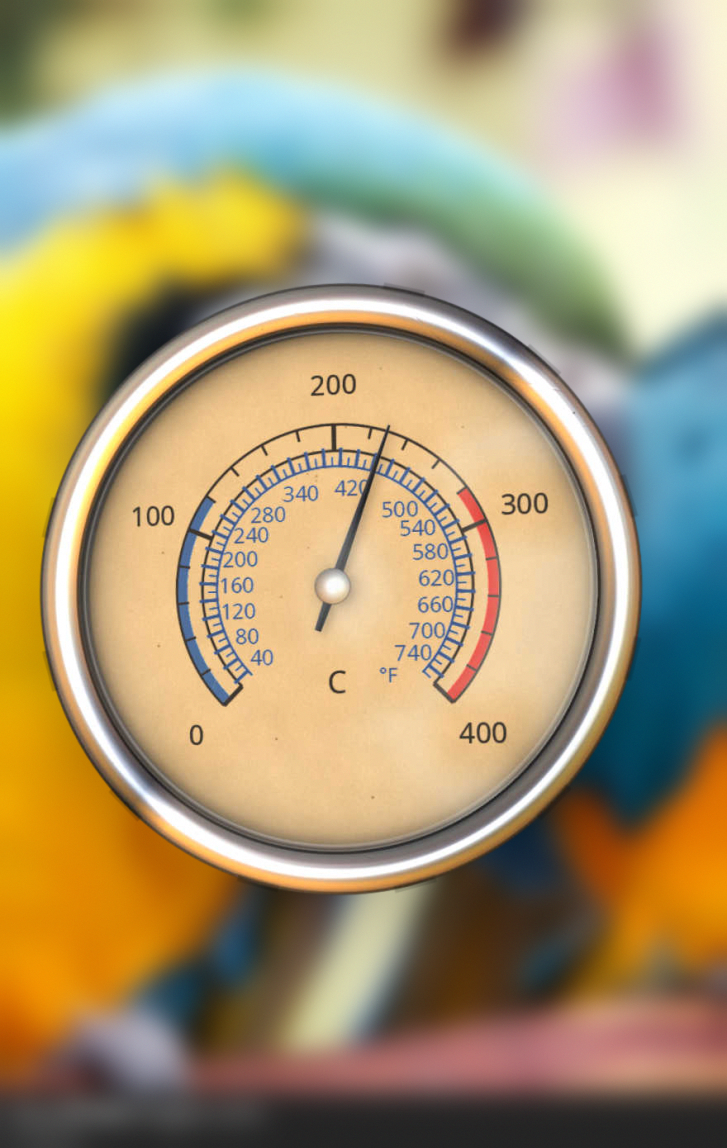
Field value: 230 °C
